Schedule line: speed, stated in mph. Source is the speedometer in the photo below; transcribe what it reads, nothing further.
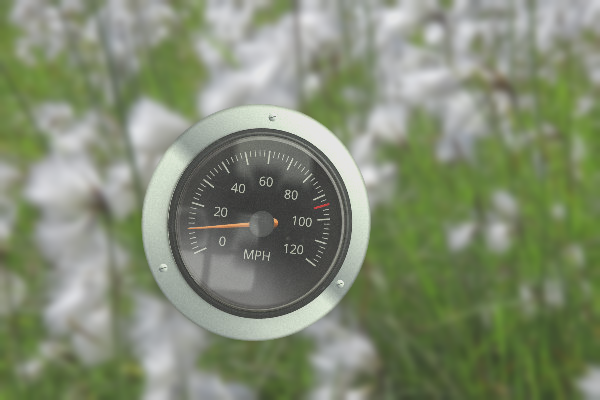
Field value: 10 mph
